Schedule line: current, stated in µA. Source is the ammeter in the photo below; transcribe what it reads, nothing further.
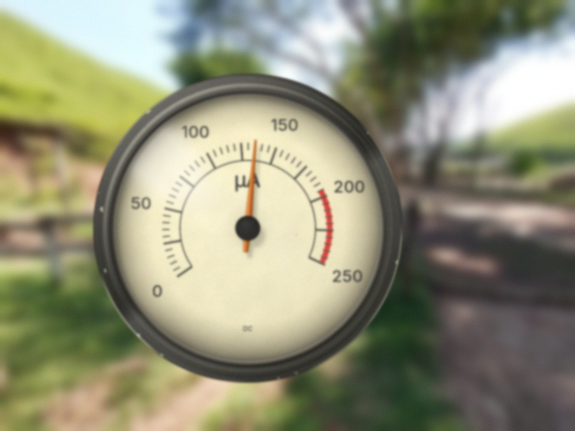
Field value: 135 µA
